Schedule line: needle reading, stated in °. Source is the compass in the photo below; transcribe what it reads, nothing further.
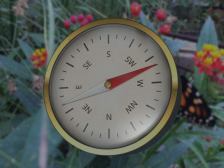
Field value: 250 °
